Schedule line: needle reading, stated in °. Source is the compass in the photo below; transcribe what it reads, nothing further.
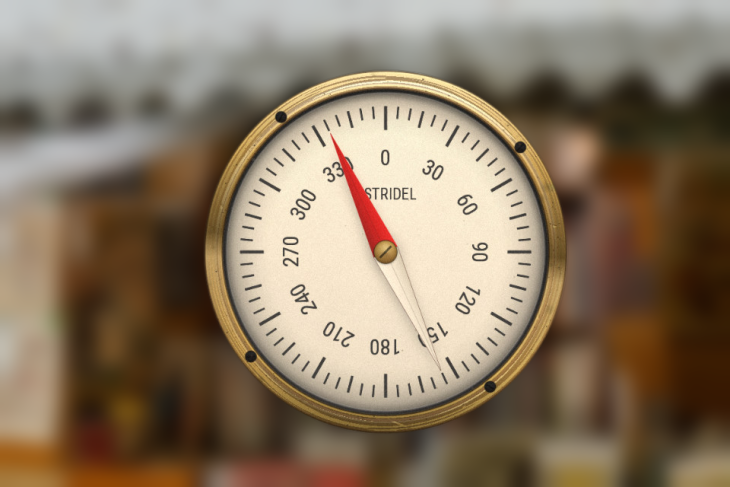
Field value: 335 °
